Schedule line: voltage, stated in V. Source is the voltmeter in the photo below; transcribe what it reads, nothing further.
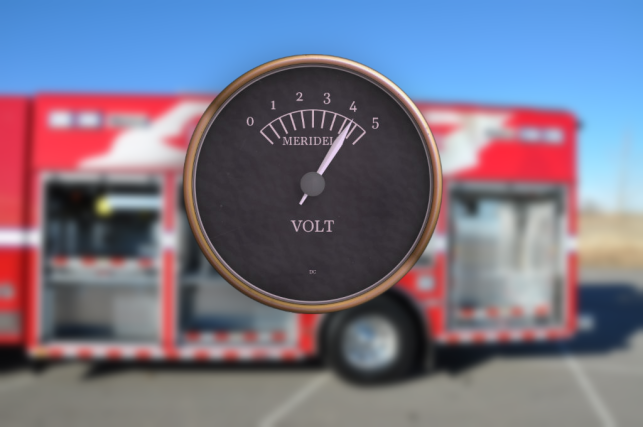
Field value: 4.25 V
